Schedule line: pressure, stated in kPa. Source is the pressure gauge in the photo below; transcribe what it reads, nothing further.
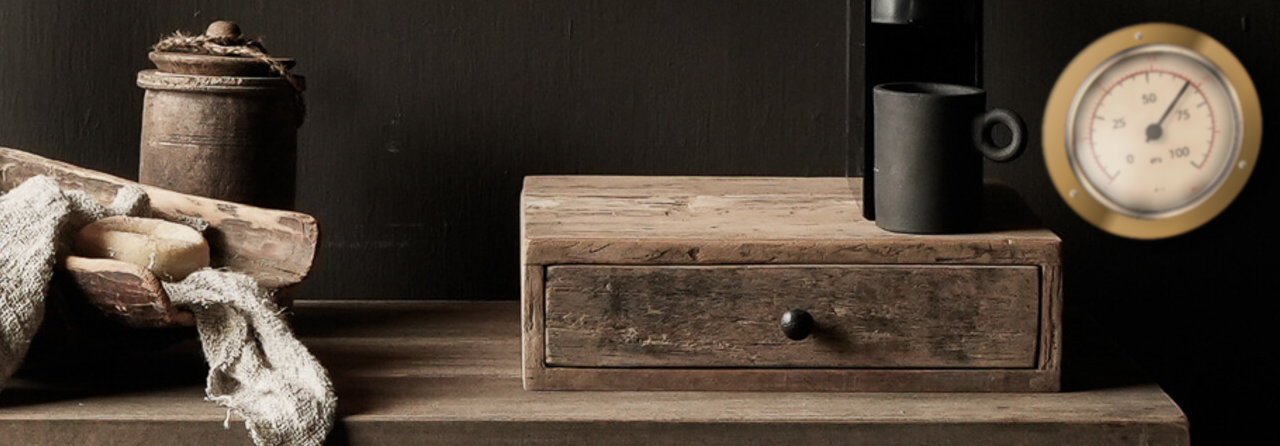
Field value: 65 kPa
